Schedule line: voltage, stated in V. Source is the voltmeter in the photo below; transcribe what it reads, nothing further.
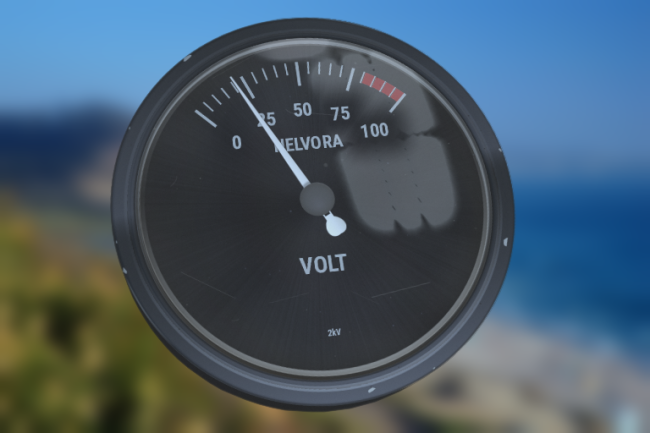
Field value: 20 V
